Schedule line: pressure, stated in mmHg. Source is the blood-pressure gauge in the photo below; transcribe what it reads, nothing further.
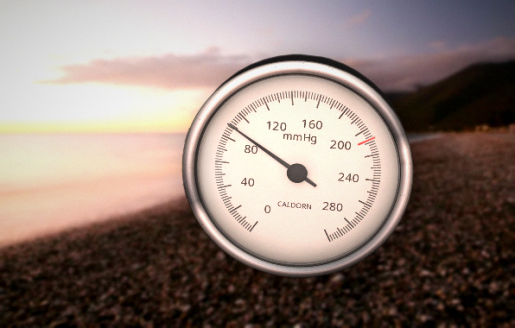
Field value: 90 mmHg
